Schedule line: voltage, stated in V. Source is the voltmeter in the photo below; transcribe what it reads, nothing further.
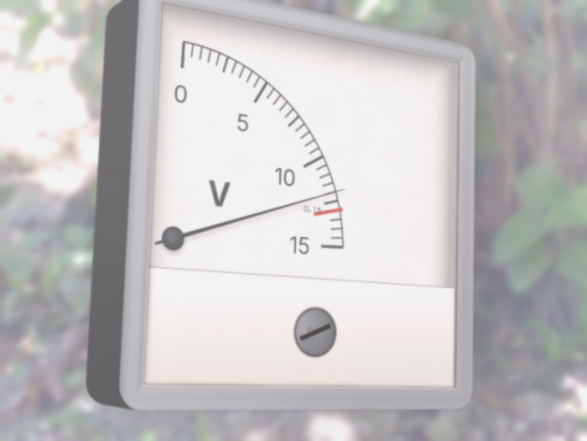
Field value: 12 V
